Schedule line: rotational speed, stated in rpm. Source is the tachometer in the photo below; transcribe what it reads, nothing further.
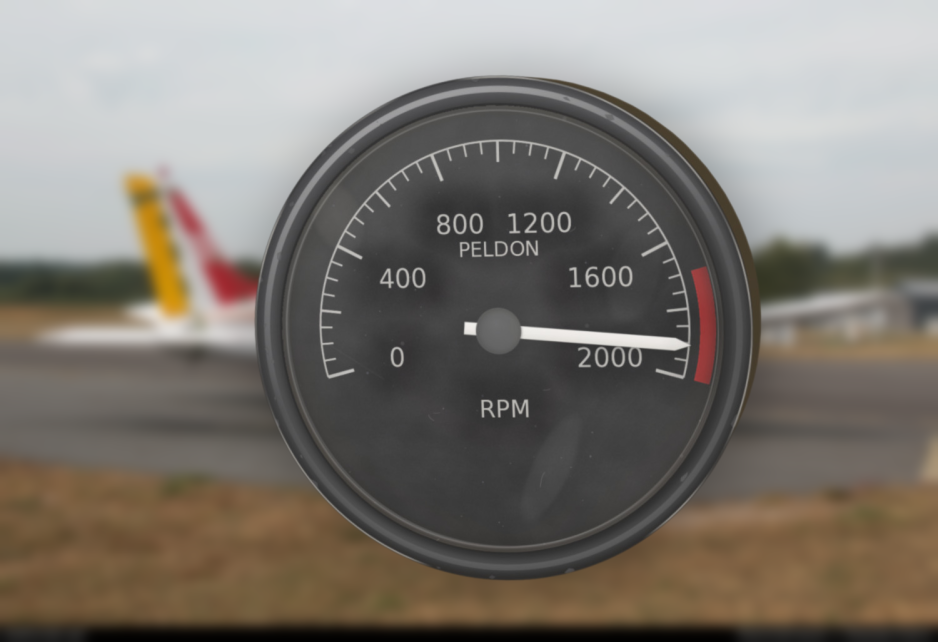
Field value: 1900 rpm
